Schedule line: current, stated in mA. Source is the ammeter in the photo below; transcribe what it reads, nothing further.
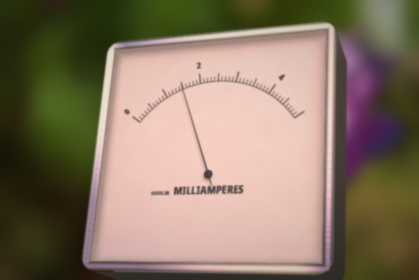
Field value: 1.5 mA
